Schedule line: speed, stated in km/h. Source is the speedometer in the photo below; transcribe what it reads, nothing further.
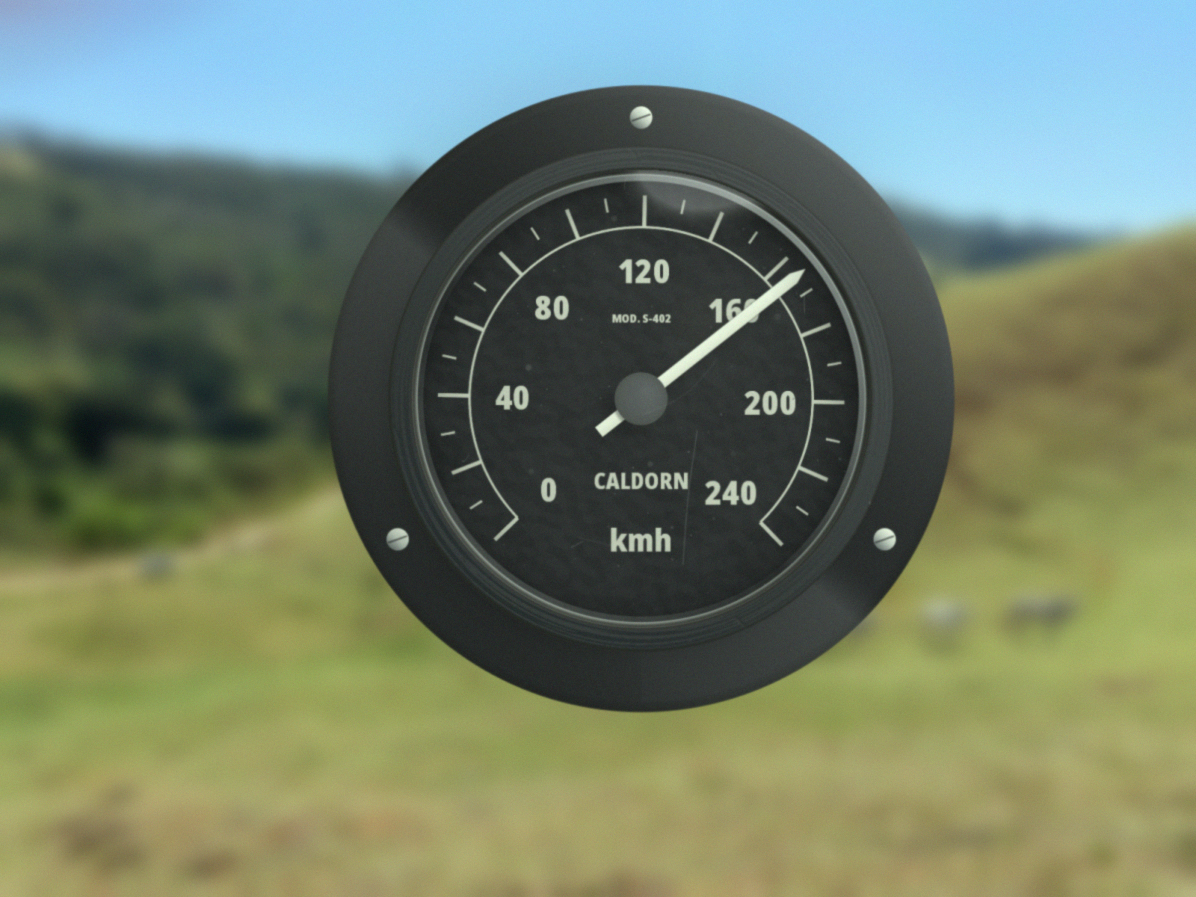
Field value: 165 km/h
